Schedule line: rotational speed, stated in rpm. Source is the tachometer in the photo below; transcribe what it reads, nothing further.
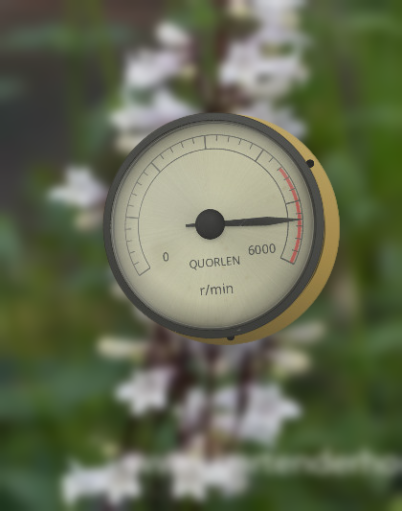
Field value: 5300 rpm
